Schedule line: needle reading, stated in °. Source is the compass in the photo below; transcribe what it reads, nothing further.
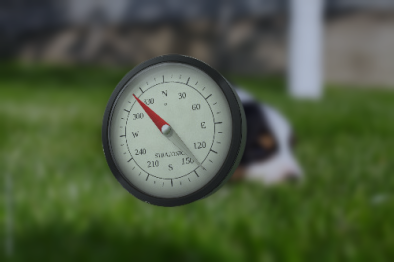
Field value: 320 °
